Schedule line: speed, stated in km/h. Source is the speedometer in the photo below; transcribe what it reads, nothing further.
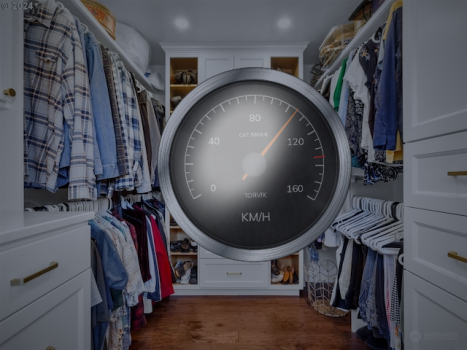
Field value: 105 km/h
